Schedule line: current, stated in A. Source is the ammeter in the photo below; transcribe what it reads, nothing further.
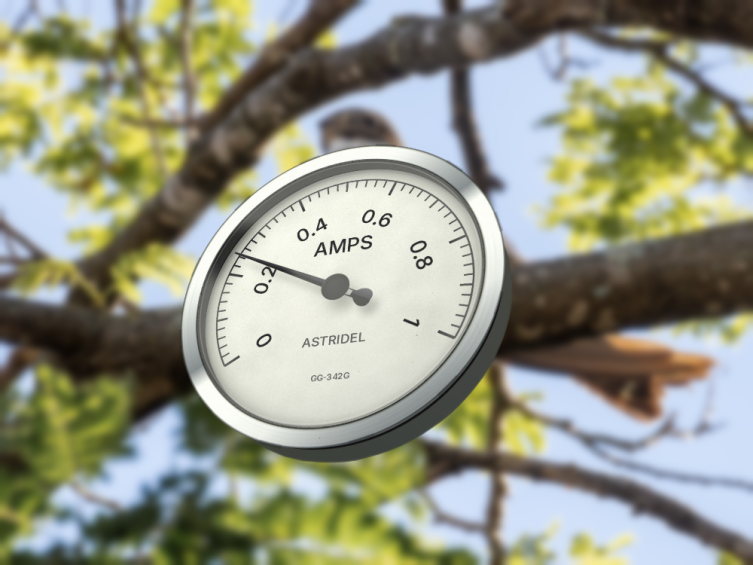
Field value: 0.24 A
